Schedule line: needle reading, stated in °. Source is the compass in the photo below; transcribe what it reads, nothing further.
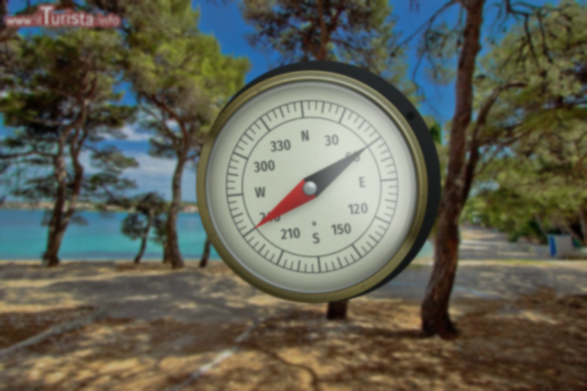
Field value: 240 °
